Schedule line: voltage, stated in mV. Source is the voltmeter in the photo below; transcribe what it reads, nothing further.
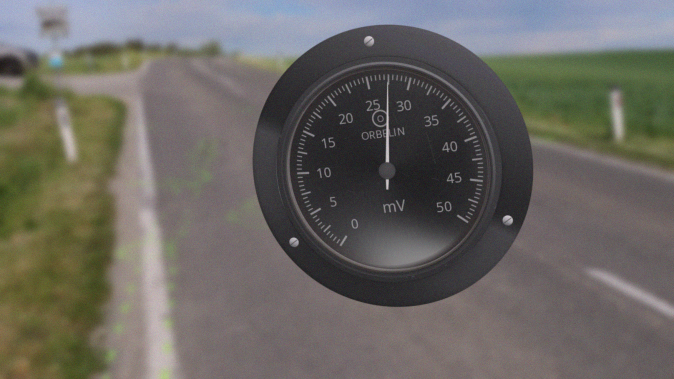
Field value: 27.5 mV
